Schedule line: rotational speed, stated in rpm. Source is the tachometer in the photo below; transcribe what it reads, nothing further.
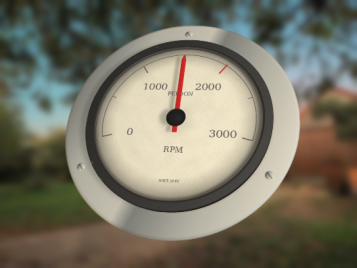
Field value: 1500 rpm
